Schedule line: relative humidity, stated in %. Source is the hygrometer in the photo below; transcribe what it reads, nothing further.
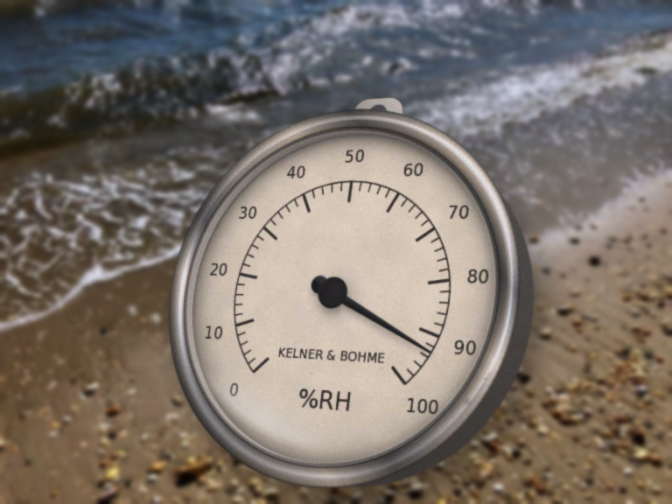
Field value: 93 %
